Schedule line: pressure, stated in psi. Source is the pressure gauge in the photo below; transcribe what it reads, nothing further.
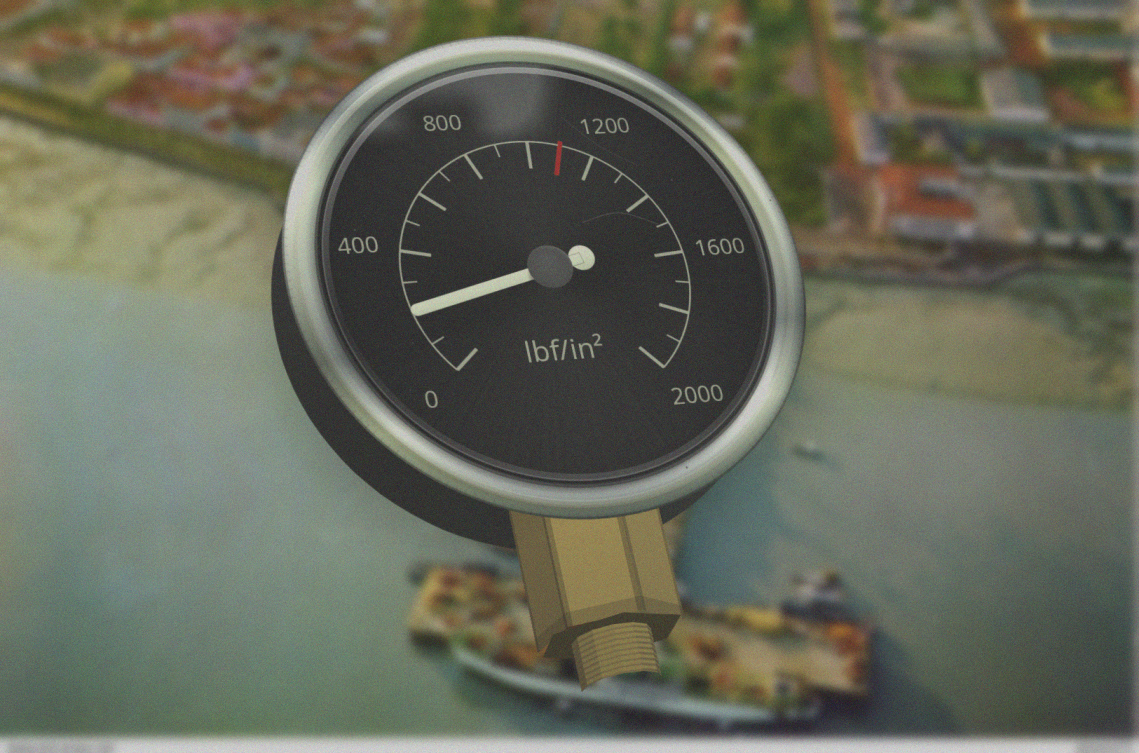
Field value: 200 psi
